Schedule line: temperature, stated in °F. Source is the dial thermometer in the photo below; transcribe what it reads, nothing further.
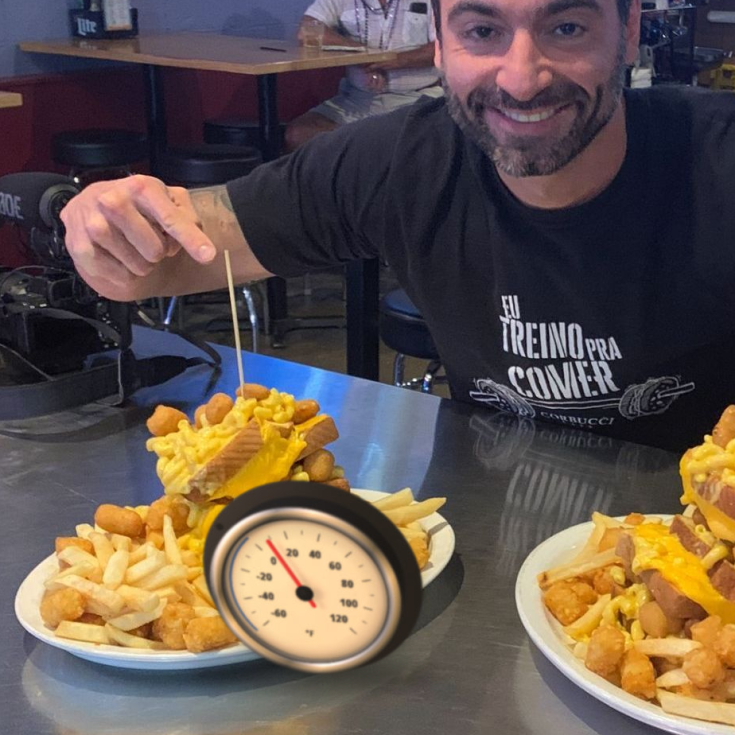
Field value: 10 °F
